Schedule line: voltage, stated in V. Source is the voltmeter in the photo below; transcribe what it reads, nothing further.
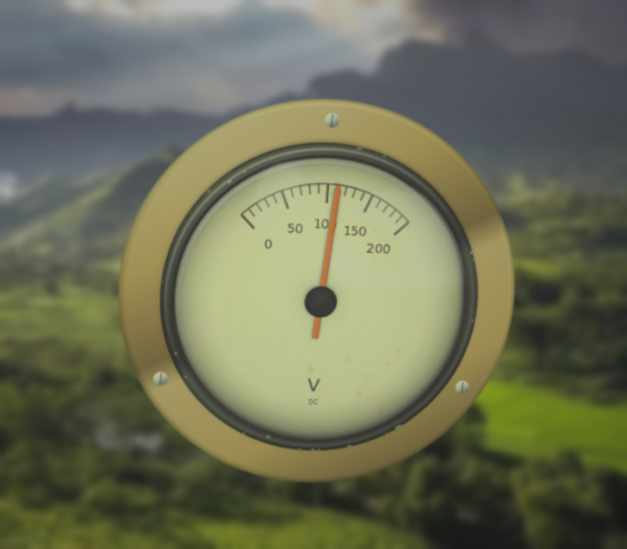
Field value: 110 V
